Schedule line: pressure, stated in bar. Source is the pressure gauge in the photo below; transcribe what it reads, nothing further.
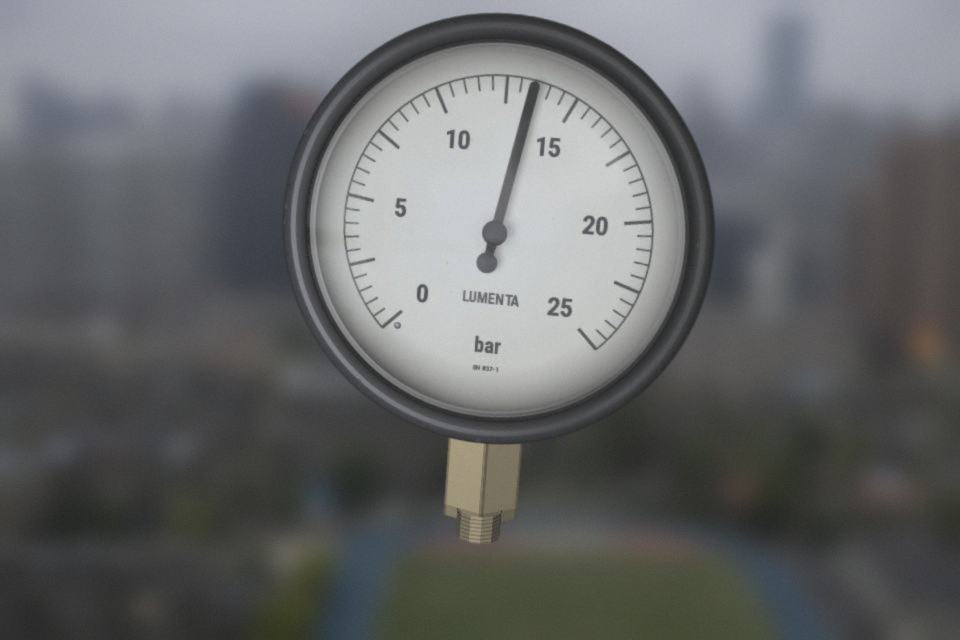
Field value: 13.5 bar
